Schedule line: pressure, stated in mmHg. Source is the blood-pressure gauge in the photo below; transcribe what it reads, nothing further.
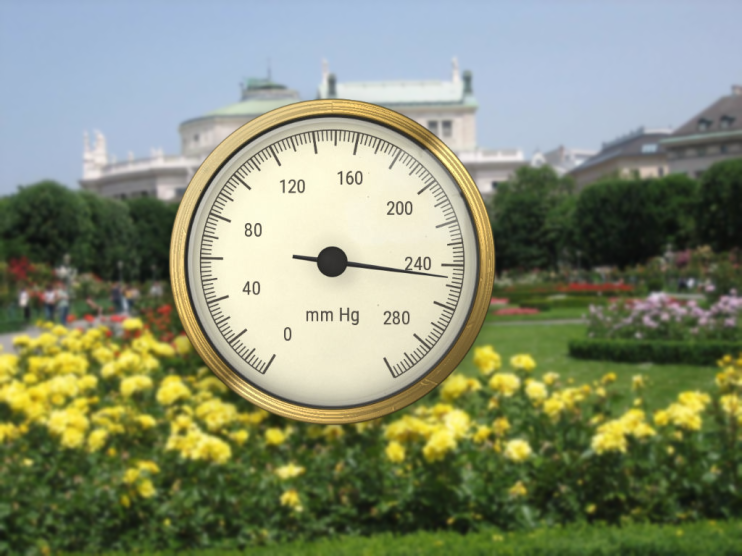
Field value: 246 mmHg
